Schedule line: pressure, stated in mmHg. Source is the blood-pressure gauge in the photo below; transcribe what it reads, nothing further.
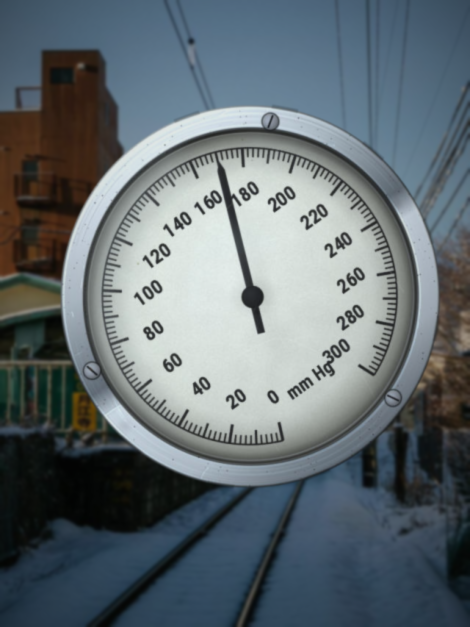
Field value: 170 mmHg
